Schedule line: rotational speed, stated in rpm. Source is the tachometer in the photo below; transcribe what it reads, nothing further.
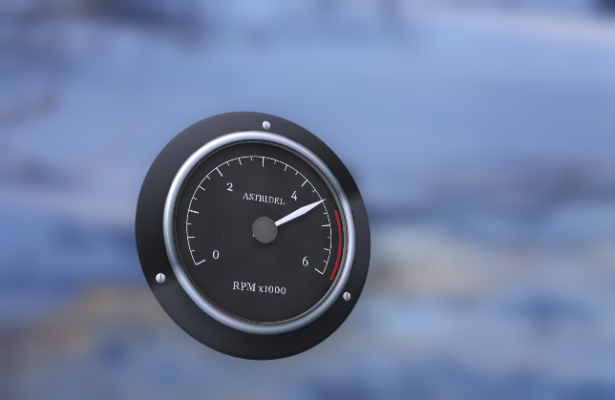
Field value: 4500 rpm
